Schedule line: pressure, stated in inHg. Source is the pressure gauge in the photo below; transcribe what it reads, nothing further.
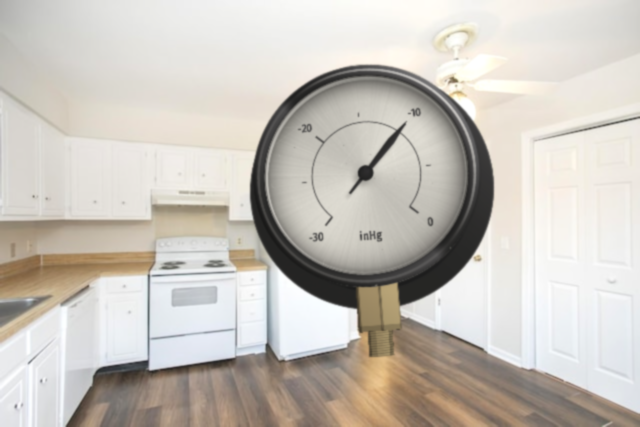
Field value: -10 inHg
